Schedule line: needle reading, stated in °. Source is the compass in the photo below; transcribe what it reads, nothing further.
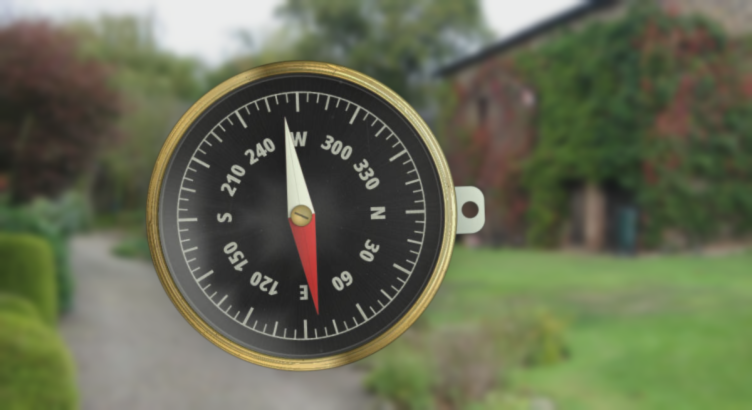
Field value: 82.5 °
